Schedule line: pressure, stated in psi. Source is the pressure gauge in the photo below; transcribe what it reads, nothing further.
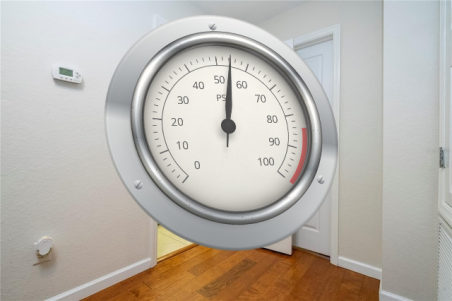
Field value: 54 psi
